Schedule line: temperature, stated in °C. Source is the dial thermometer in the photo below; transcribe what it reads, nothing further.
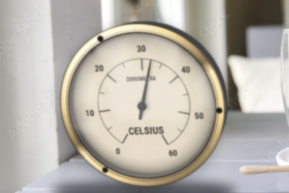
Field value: 32.5 °C
